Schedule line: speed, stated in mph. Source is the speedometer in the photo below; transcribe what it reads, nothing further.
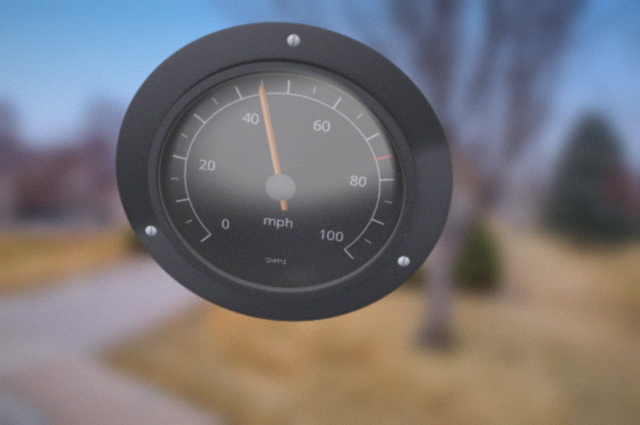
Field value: 45 mph
